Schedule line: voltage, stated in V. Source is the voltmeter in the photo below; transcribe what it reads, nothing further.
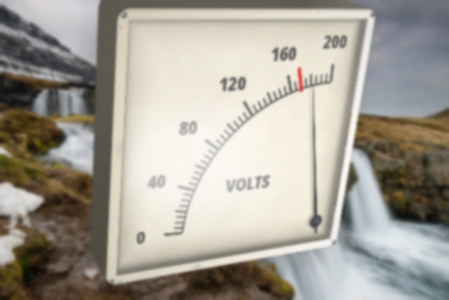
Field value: 180 V
